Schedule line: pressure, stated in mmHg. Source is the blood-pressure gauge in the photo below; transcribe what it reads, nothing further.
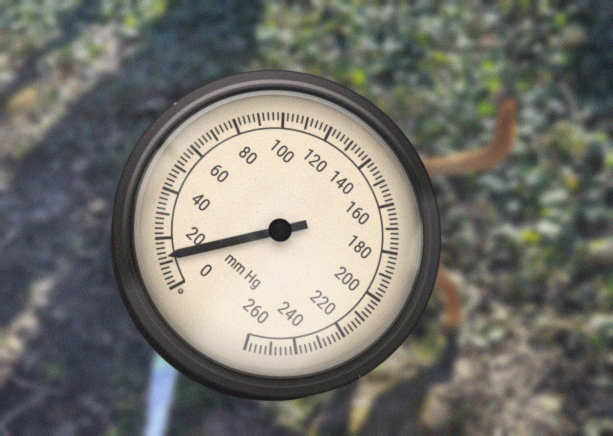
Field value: 12 mmHg
